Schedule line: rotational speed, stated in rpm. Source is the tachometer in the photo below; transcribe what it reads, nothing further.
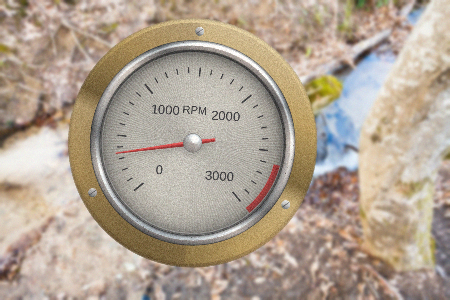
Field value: 350 rpm
